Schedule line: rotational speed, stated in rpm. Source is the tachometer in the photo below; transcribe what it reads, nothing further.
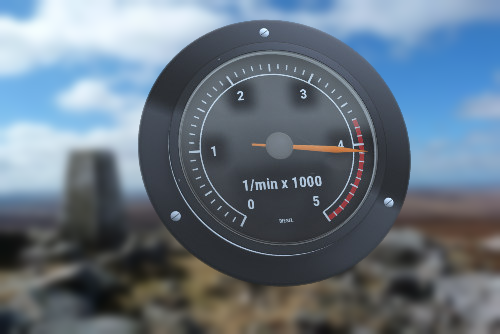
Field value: 4100 rpm
